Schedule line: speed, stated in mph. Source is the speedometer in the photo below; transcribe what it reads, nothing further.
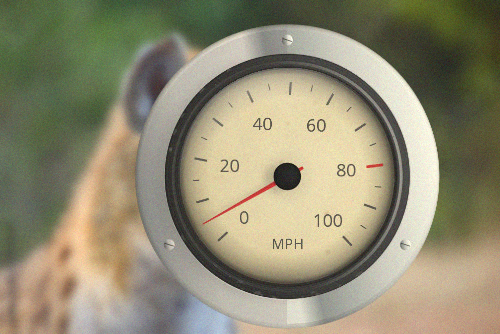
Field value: 5 mph
